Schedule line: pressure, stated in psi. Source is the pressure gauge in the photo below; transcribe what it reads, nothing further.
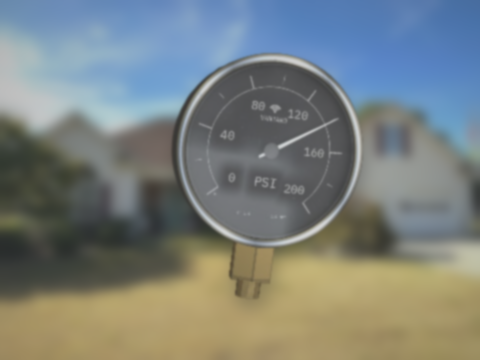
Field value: 140 psi
